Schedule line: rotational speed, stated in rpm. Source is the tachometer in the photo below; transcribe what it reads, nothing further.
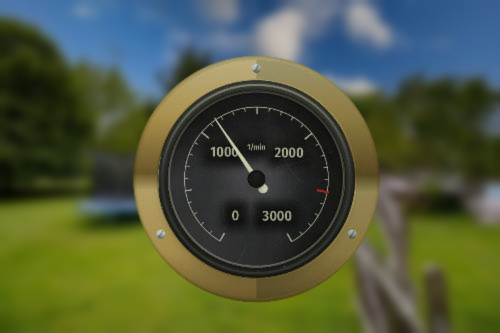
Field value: 1150 rpm
